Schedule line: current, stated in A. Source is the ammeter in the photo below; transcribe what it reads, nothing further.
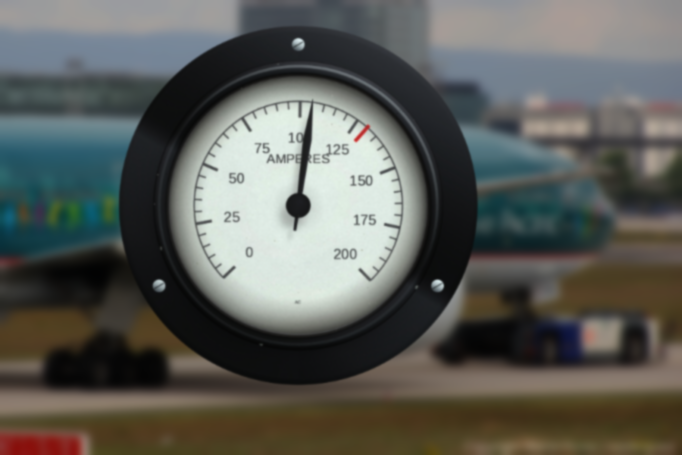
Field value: 105 A
